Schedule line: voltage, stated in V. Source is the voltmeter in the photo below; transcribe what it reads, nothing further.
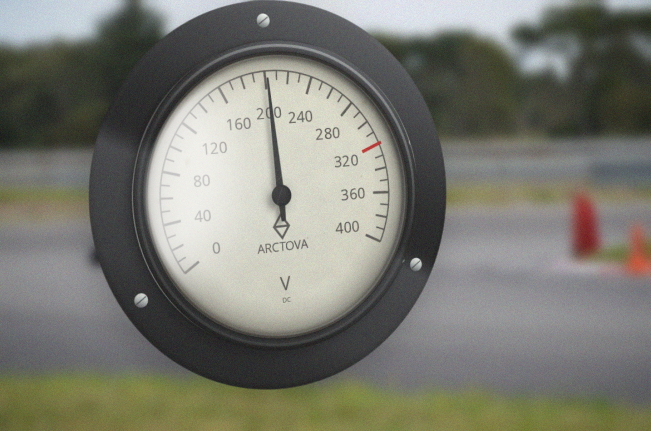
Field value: 200 V
